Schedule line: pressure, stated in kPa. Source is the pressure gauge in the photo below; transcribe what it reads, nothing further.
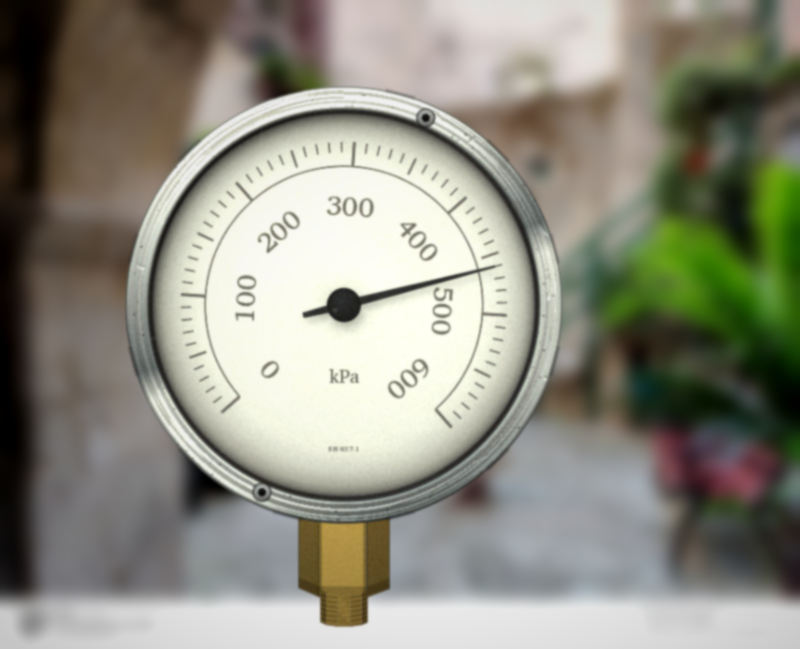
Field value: 460 kPa
